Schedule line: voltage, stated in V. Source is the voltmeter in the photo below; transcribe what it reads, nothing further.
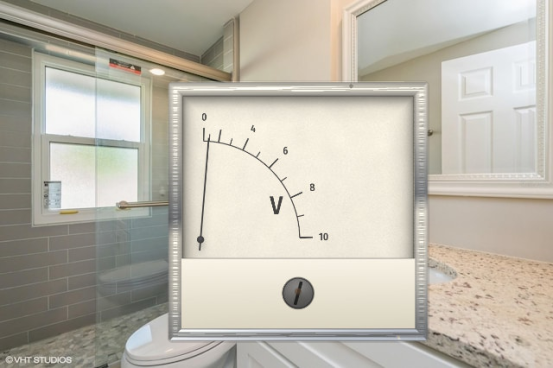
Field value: 1 V
